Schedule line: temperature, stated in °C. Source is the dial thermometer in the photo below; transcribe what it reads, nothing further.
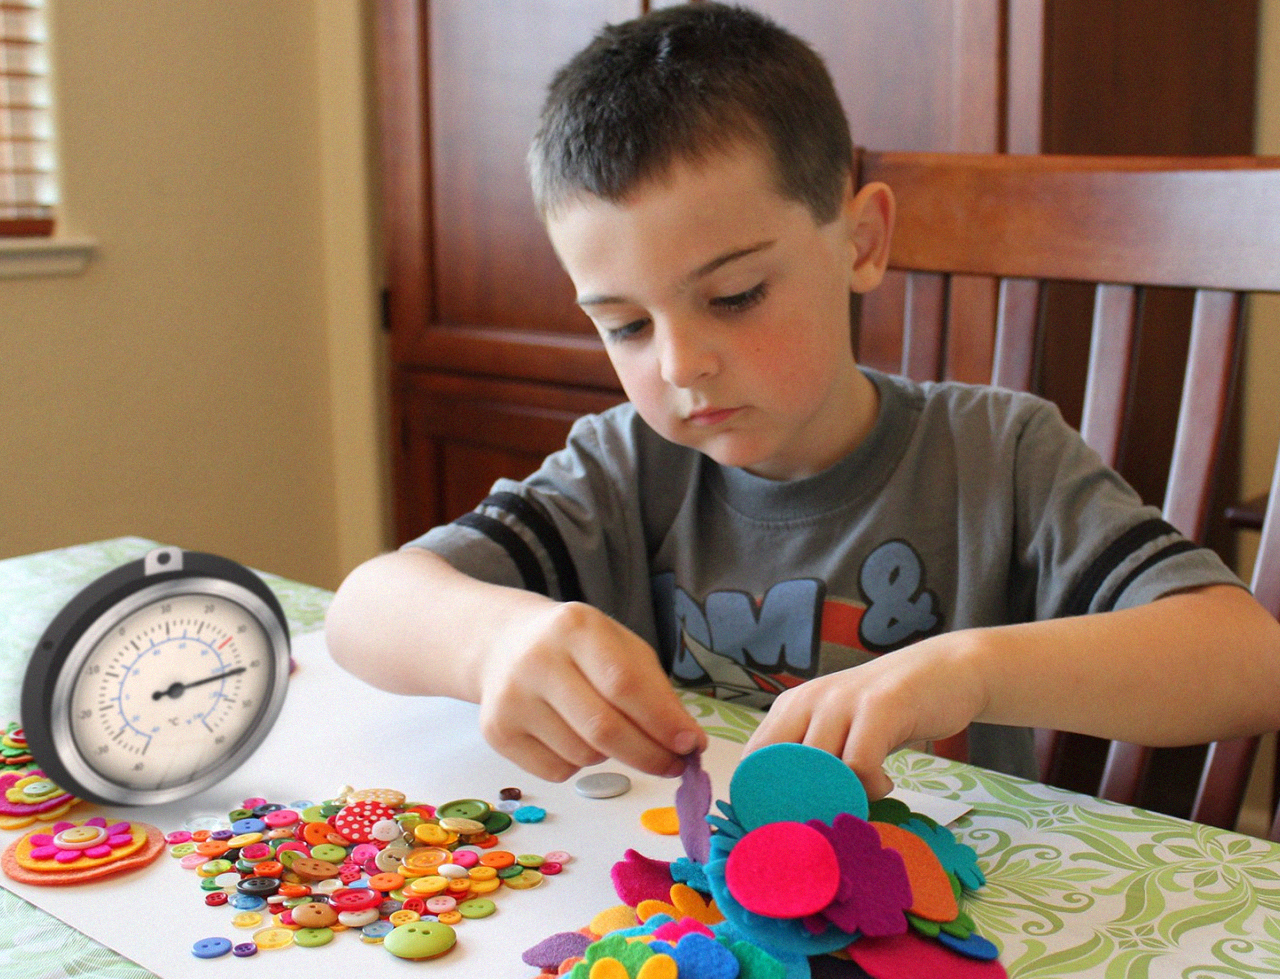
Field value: 40 °C
